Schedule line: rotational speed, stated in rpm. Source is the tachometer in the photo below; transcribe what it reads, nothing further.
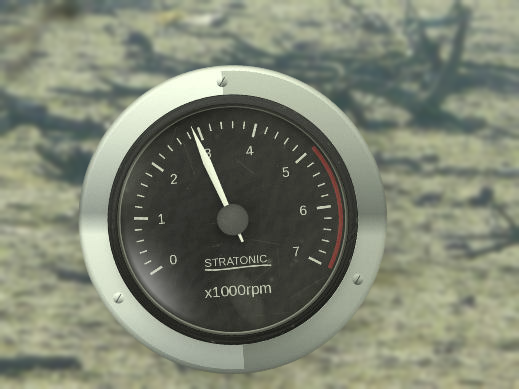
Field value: 2900 rpm
